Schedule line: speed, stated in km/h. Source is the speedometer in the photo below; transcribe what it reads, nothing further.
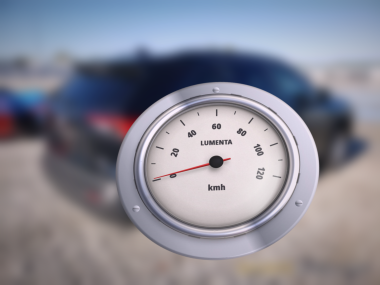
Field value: 0 km/h
